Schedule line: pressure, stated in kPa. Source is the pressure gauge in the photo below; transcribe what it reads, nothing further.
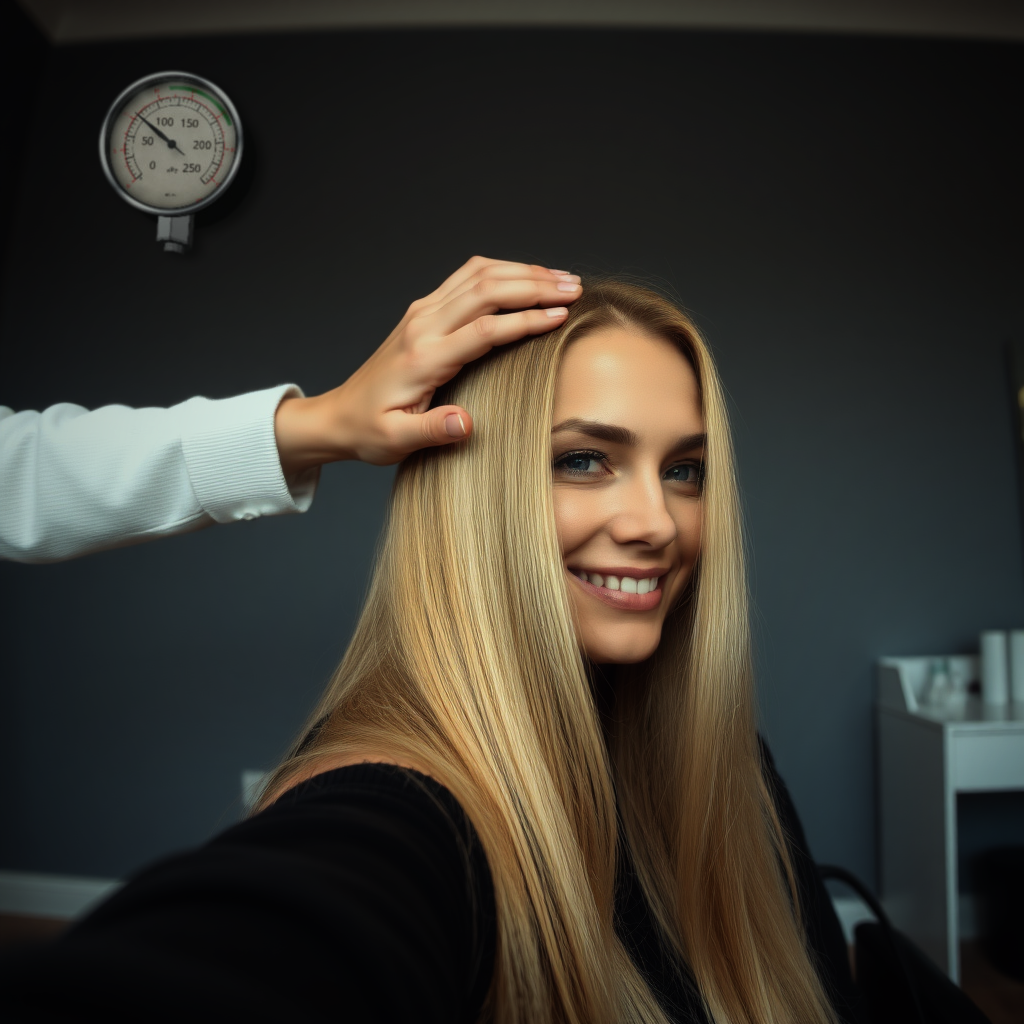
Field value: 75 kPa
